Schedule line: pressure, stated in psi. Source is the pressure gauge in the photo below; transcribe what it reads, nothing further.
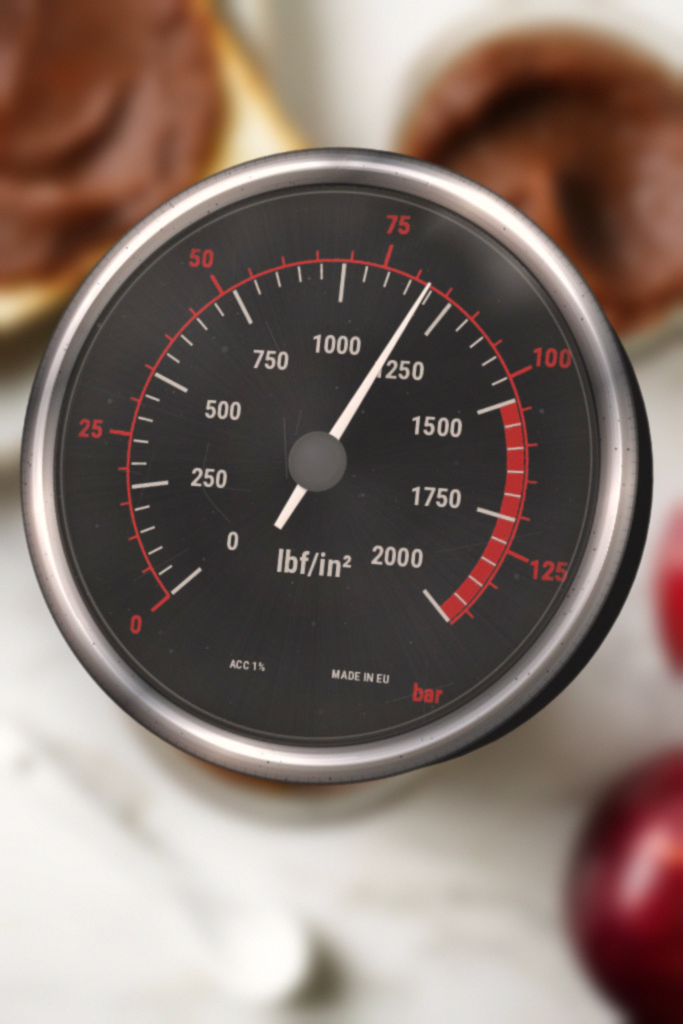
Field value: 1200 psi
